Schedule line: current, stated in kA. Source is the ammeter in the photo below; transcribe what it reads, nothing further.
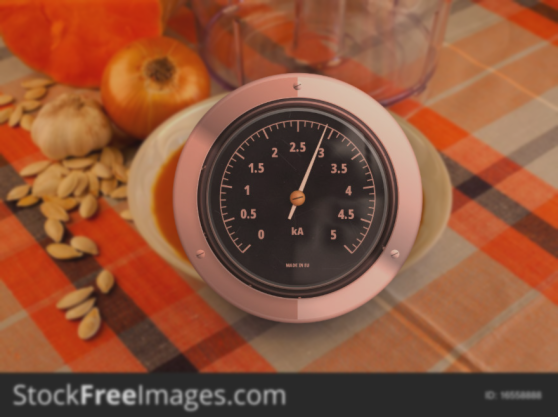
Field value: 2.9 kA
